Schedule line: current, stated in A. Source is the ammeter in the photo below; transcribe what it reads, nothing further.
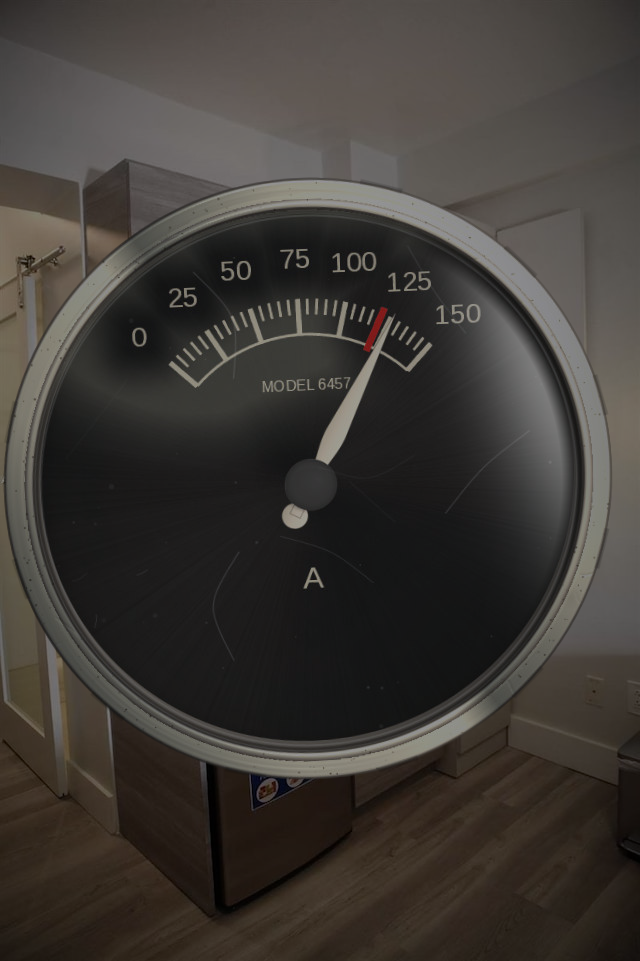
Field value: 125 A
